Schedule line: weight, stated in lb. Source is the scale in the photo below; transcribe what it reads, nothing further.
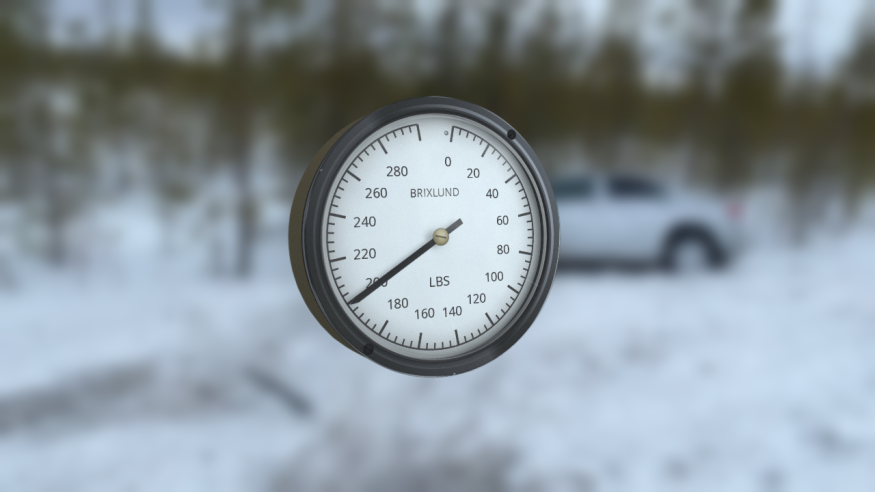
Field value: 200 lb
